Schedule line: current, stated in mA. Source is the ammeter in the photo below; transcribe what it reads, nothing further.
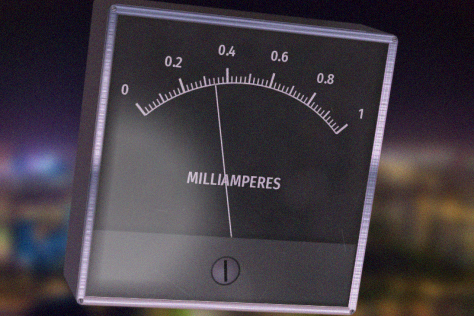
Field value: 0.34 mA
